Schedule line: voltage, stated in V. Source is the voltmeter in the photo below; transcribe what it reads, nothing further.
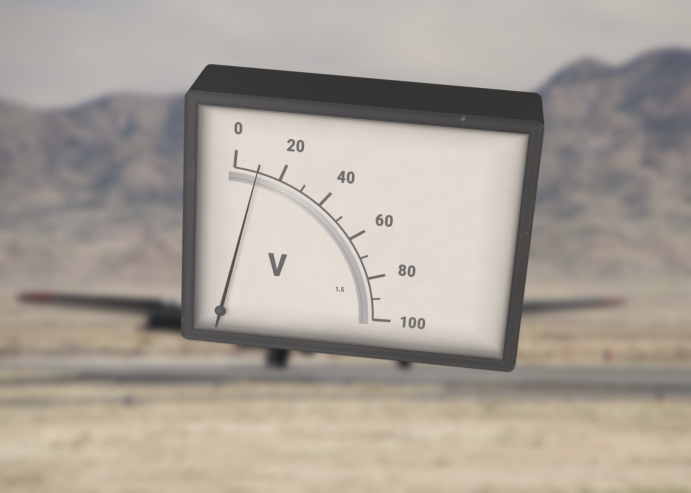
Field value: 10 V
